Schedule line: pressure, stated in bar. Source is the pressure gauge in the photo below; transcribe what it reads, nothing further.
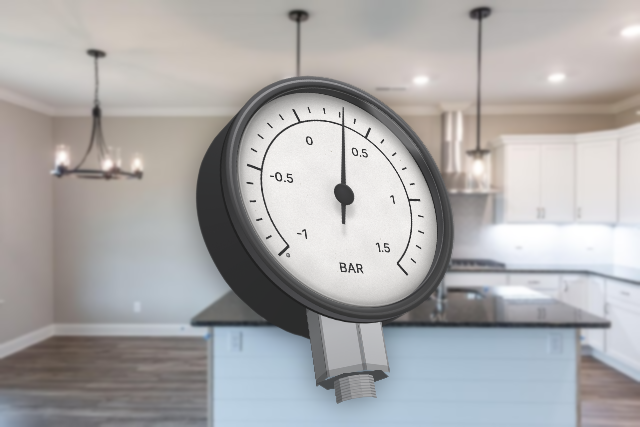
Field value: 0.3 bar
